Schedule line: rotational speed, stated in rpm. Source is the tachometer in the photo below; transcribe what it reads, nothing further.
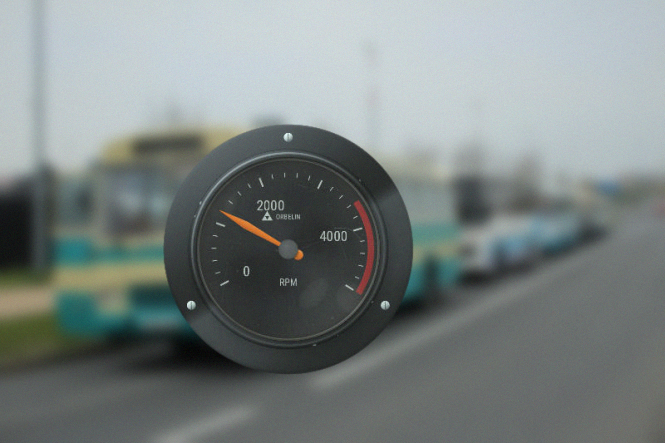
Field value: 1200 rpm
